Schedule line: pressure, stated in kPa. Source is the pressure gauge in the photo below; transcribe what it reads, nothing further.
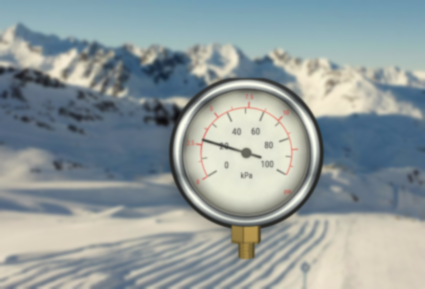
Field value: 20 kPa
